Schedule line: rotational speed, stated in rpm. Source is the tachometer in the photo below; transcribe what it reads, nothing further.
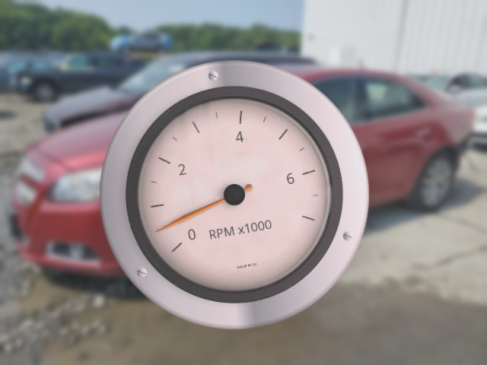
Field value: 500 rpm
